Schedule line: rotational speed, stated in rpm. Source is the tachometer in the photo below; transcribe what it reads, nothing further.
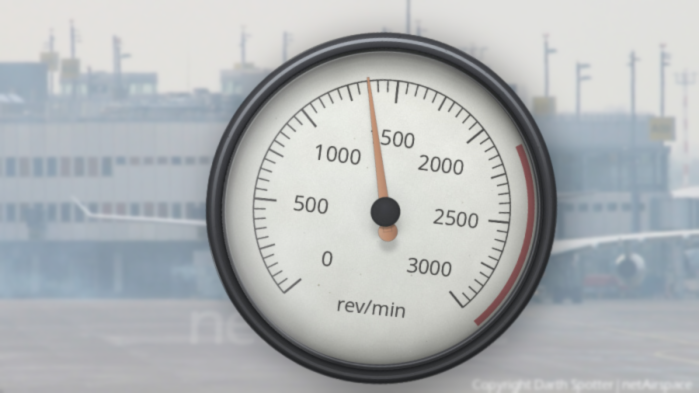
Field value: 1350 rpm
